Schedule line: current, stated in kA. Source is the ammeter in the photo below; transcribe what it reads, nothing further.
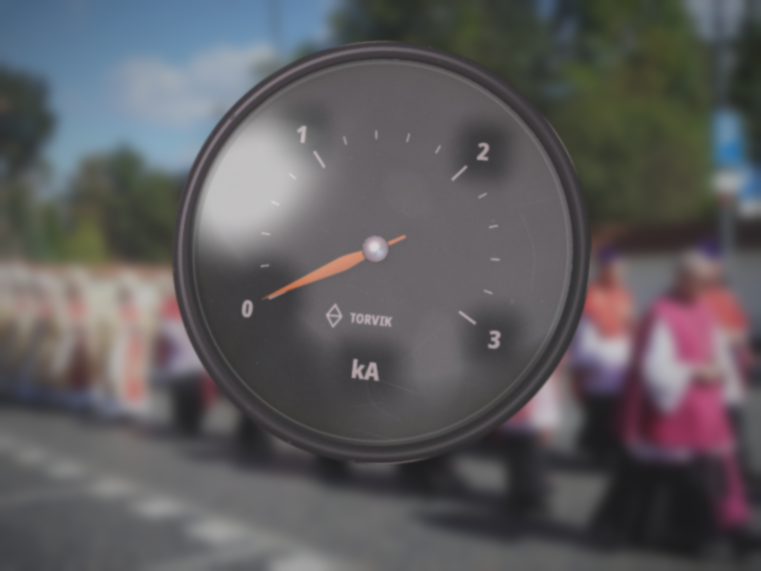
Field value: 0 kA
